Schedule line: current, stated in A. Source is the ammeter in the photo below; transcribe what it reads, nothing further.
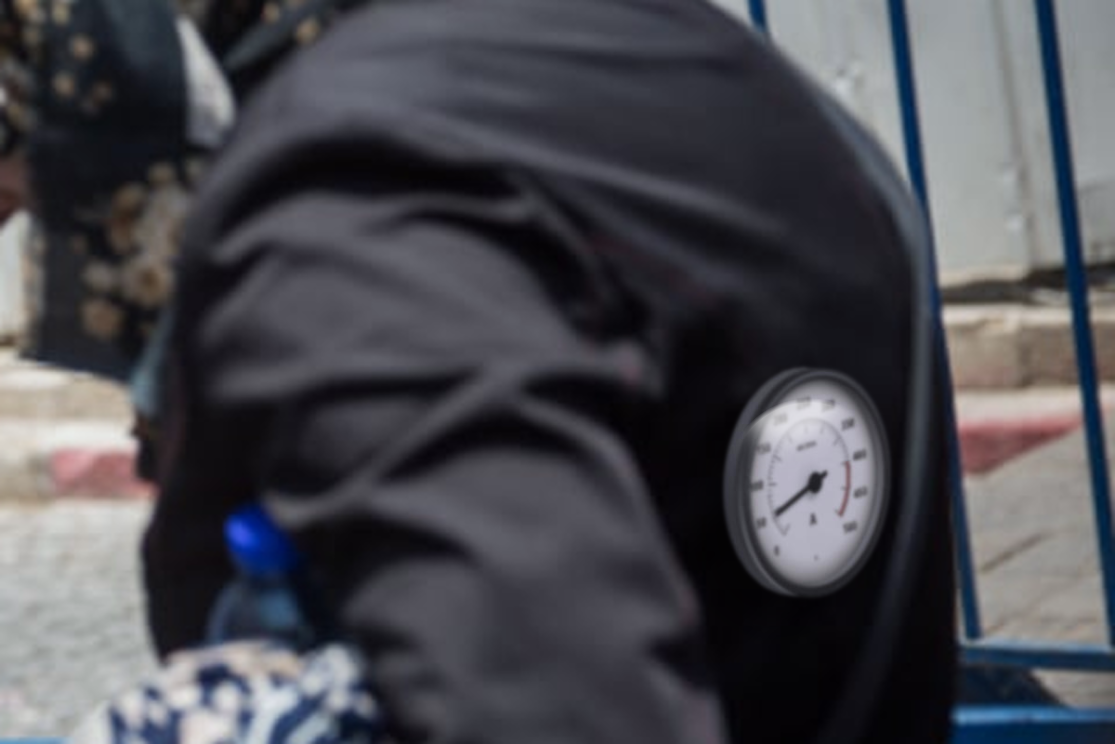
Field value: 50 A
